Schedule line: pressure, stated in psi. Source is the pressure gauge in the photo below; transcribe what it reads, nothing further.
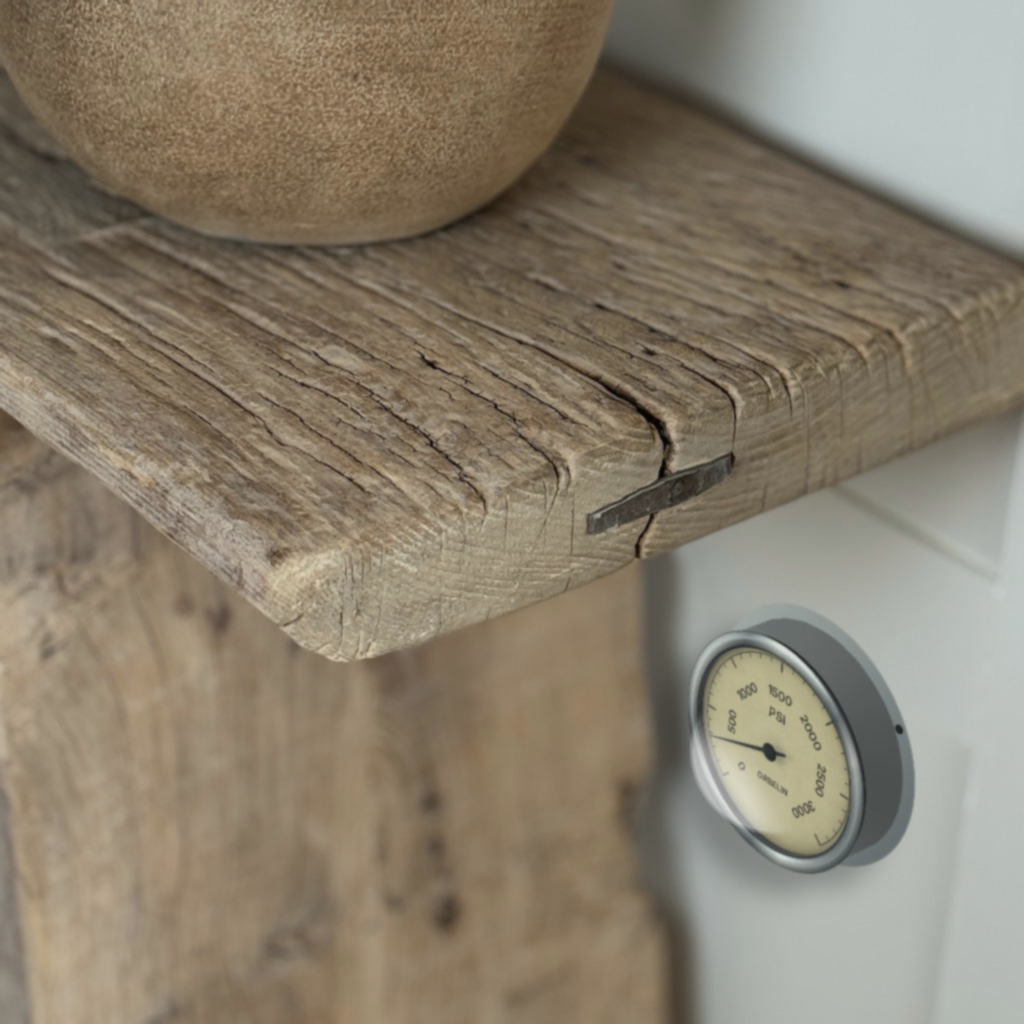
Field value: 300 psi
